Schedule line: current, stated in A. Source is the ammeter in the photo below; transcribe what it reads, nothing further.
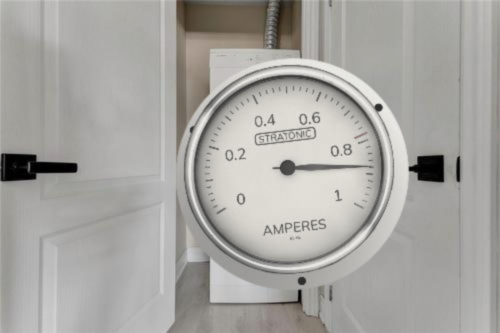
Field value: 0.88 A
